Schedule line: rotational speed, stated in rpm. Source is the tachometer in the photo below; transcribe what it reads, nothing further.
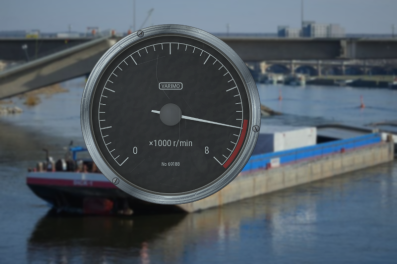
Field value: 7000 rpm
